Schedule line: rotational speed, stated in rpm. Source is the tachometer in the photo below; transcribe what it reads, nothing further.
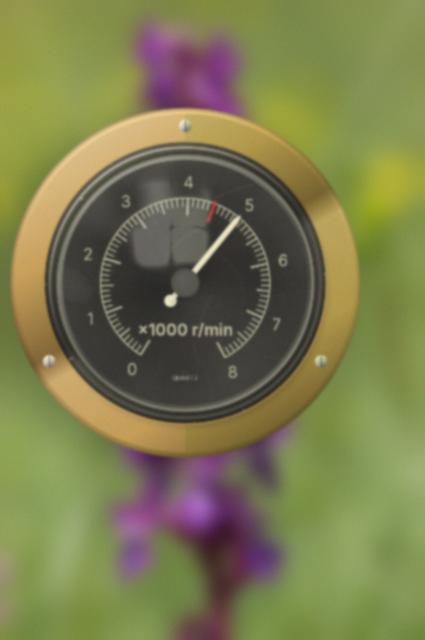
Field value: 5000 rpm
